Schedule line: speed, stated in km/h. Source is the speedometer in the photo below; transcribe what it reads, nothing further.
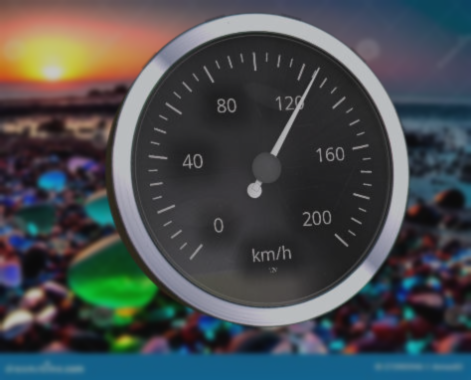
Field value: 125 km/h
